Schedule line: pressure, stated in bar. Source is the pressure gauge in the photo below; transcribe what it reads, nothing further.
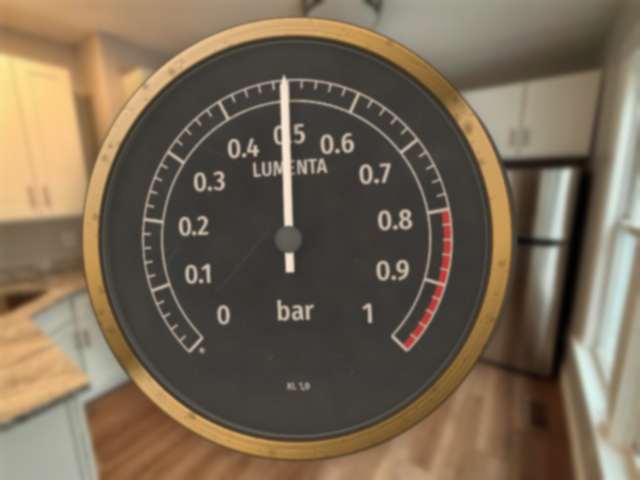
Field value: 0.5 bar
